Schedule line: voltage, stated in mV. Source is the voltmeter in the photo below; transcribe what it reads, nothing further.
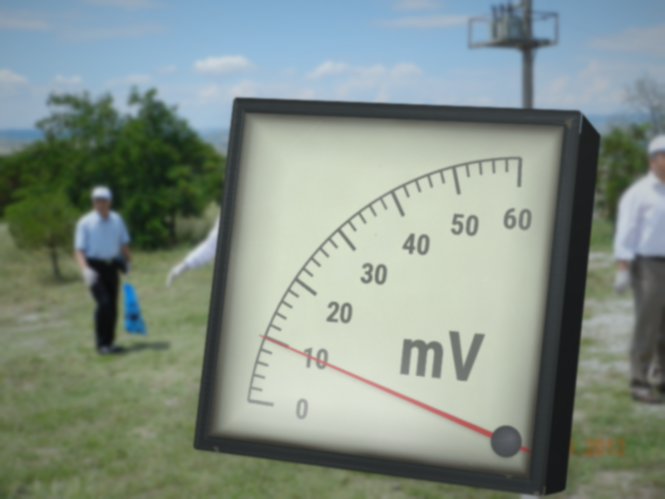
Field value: 10 mV
